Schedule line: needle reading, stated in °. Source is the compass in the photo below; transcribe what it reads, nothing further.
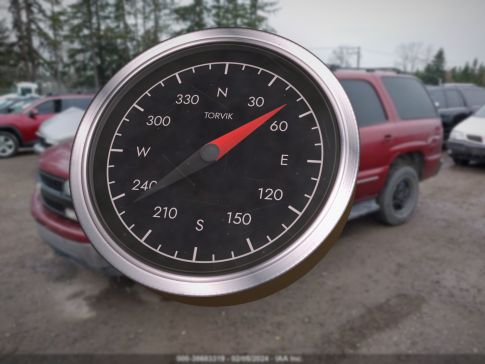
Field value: 50 °
